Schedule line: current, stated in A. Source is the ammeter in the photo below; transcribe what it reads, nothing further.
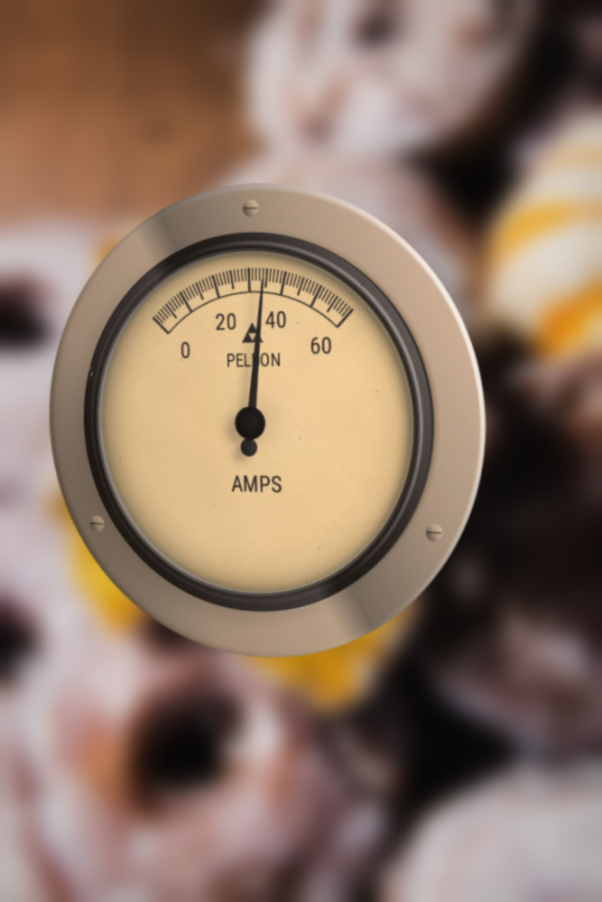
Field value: 35 A
